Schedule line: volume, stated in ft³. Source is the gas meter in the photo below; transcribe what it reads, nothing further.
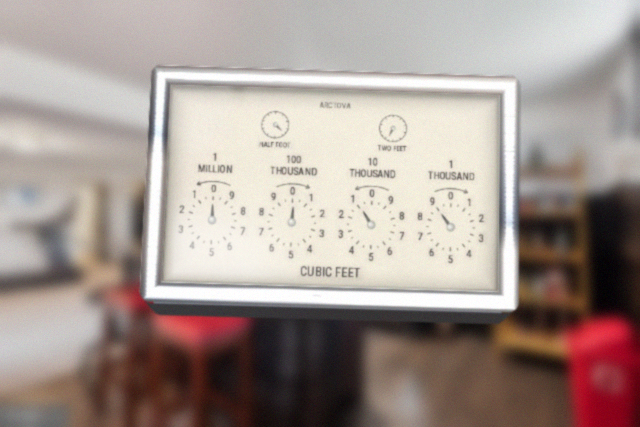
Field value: 900 ft³
